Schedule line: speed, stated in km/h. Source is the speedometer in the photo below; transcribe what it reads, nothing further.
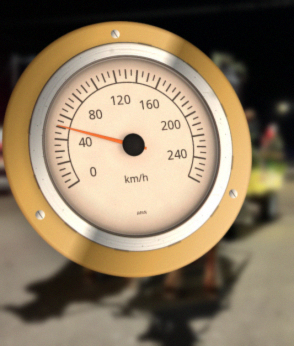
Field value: 50 km/h
